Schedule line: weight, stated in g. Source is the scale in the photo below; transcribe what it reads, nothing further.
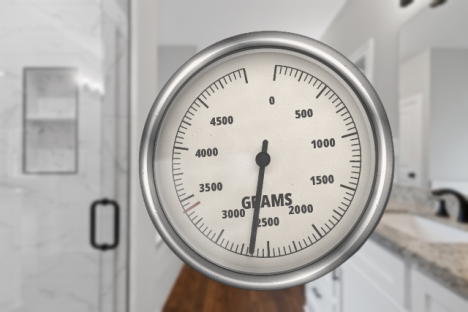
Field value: 2650 g
